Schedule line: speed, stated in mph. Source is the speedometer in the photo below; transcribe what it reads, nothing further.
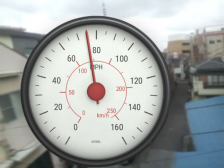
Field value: 75 mph
